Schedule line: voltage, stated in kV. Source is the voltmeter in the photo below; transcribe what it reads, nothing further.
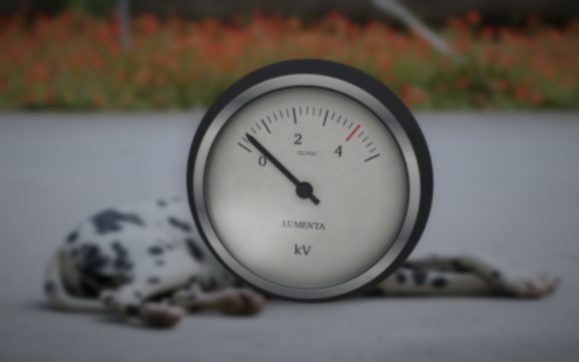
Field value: 0.4 kV
